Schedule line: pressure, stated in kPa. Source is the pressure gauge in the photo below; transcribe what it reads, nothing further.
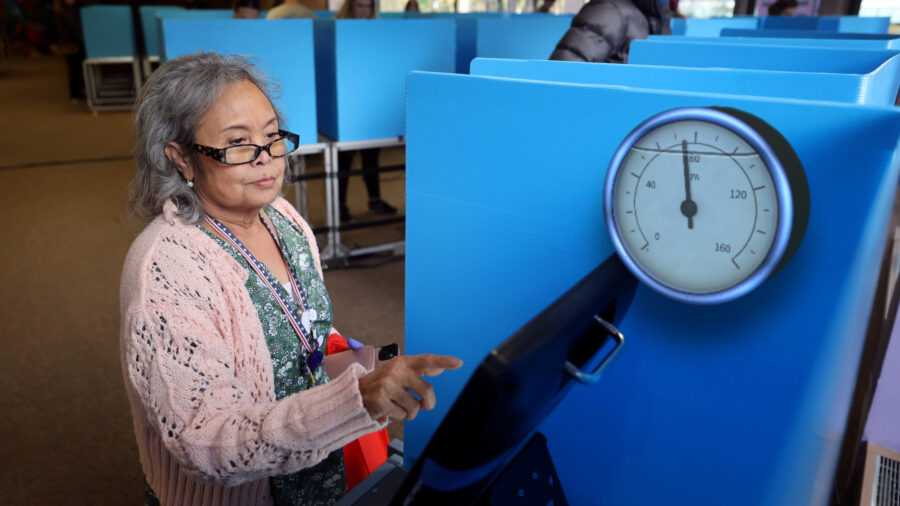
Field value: 75 kPa
